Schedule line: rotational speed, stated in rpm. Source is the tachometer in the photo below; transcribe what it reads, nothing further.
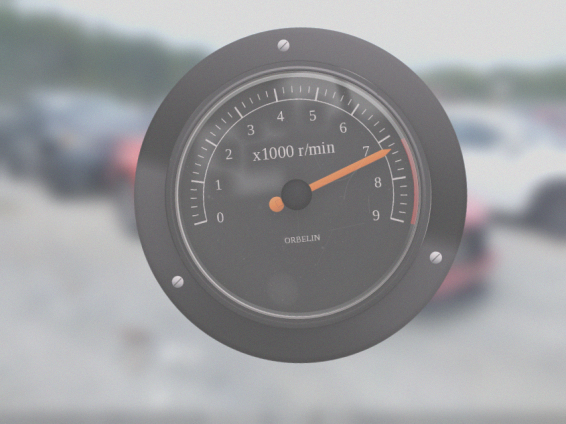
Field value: 7300 rpm
